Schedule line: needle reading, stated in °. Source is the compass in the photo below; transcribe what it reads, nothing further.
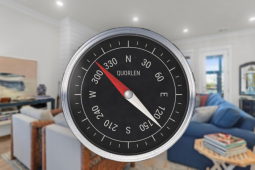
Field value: 315 °
